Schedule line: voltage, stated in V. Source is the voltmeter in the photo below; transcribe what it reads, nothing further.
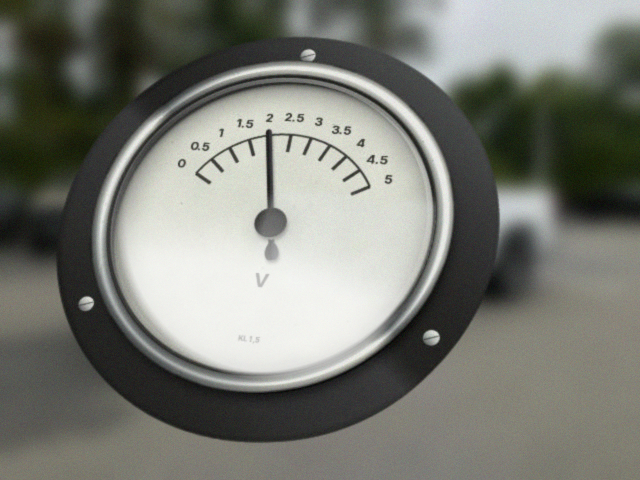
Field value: 2 V
